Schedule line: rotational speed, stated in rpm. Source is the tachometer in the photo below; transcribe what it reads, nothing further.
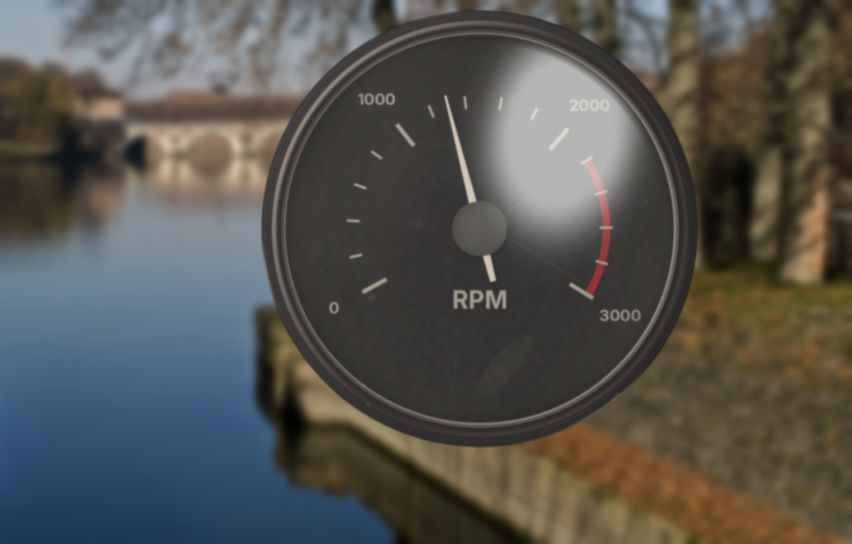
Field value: 1300 rpm
